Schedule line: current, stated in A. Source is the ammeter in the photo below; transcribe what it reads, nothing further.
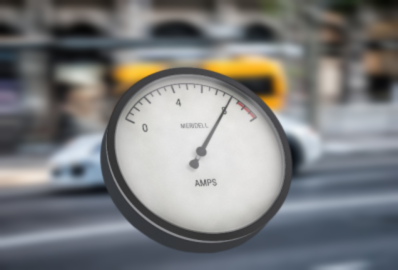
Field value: 8 A
